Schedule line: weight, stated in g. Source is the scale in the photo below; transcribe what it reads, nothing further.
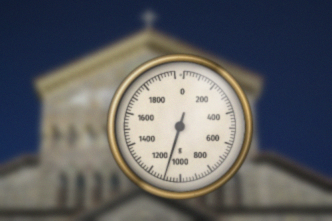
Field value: 1100 g
